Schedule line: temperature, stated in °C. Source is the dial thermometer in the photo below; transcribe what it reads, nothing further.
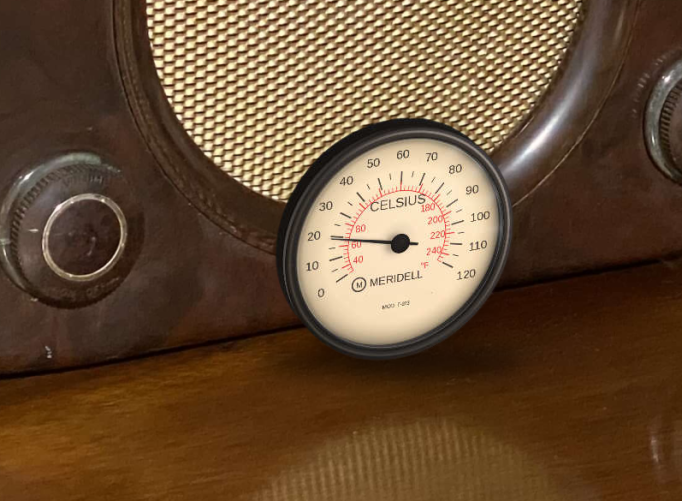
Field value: 20 °C
